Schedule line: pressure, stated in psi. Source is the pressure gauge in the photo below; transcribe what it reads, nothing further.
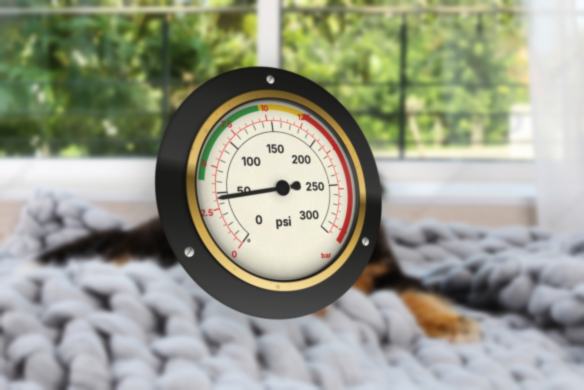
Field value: 45 psi
